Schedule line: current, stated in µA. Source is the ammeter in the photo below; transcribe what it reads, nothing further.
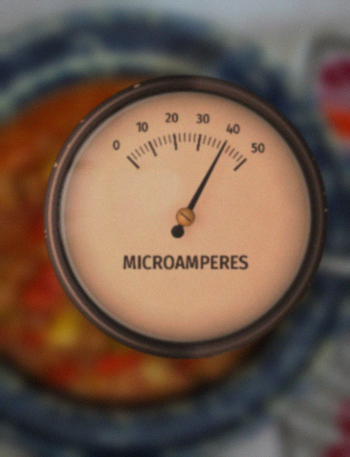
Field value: 40 µA
